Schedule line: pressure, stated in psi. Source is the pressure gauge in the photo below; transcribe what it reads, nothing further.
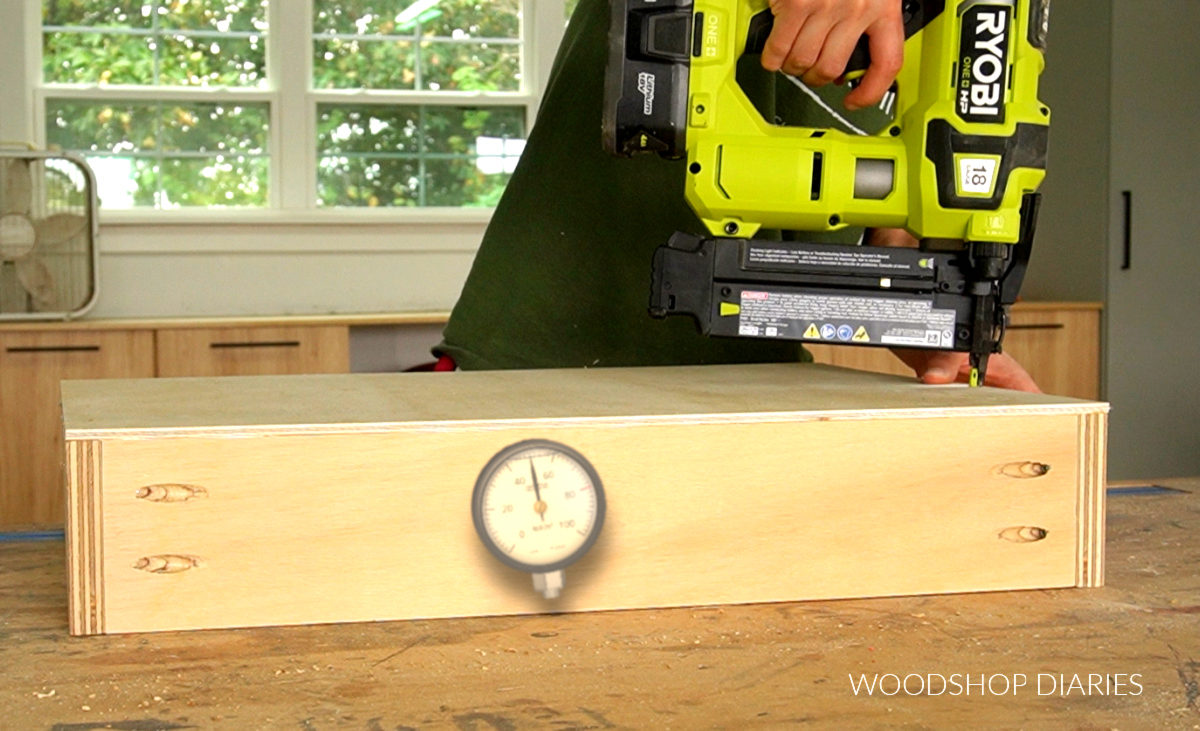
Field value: 50 psi
